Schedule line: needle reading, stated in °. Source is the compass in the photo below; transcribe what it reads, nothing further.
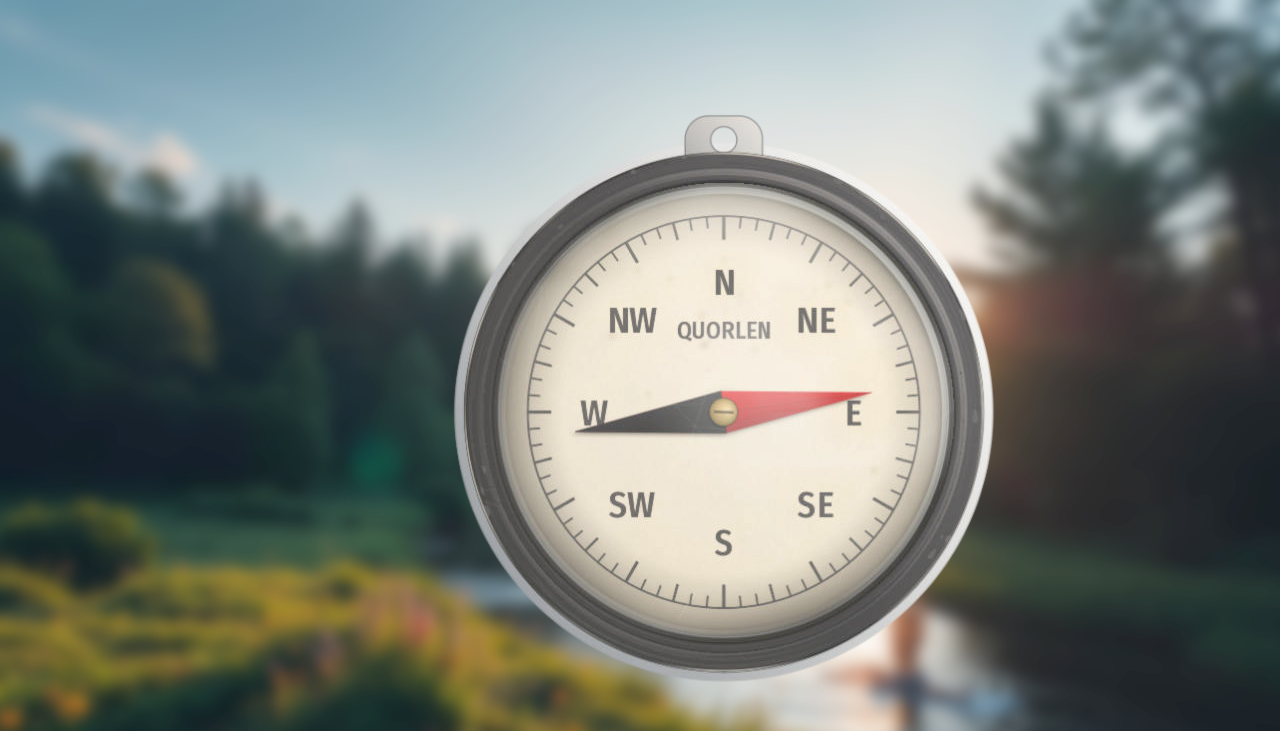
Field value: 82.5 °
